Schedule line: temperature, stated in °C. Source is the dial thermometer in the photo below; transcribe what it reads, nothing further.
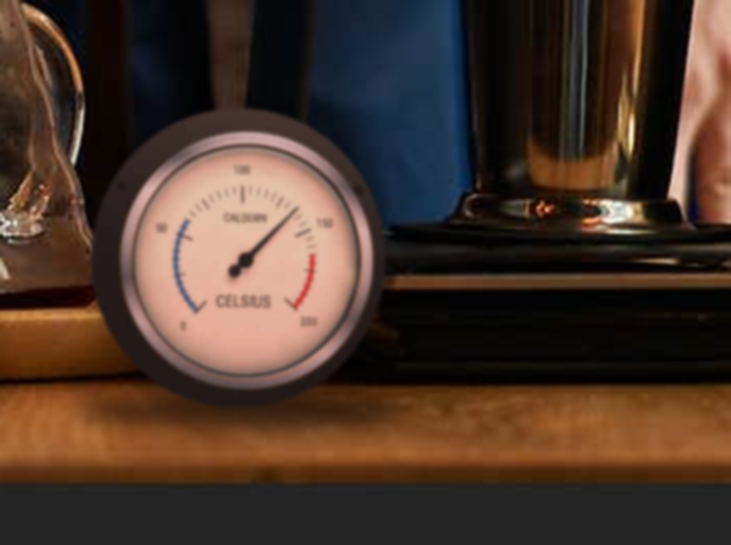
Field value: 135 °C
